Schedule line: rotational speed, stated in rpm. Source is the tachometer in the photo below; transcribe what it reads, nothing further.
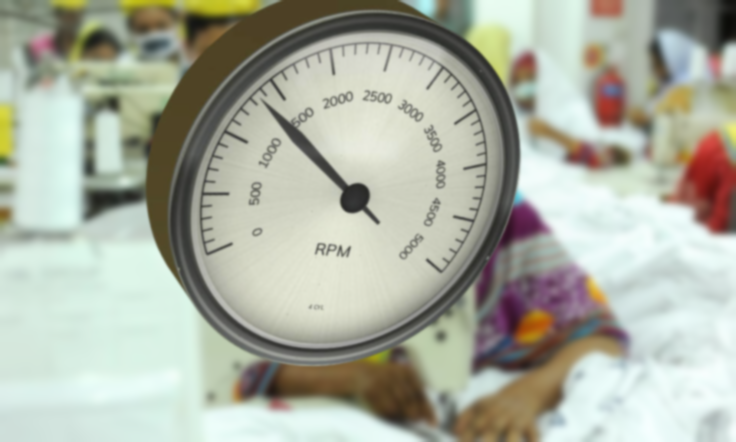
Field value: 1350 rpm
